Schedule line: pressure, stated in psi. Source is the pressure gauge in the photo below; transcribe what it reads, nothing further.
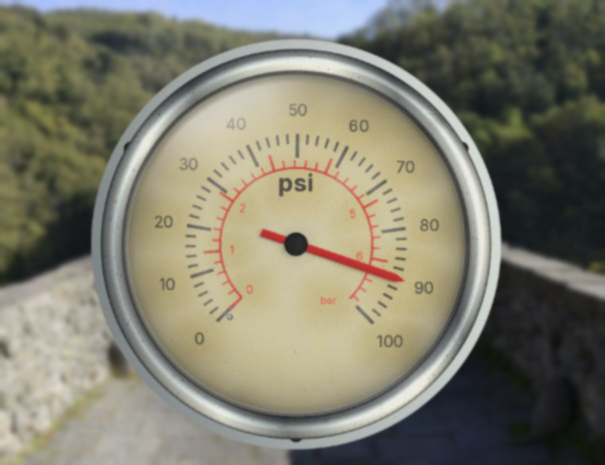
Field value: 90 psi
